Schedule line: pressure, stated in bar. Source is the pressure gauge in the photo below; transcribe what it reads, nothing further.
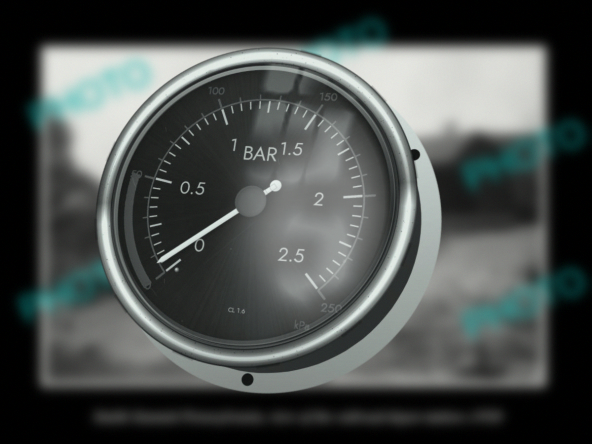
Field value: 0.05 bar
